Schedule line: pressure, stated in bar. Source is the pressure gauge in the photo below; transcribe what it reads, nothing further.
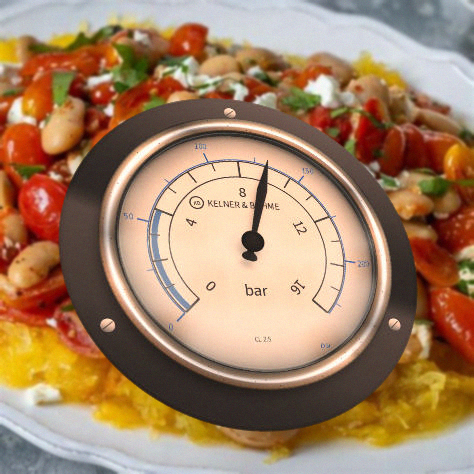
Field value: 9 bar
